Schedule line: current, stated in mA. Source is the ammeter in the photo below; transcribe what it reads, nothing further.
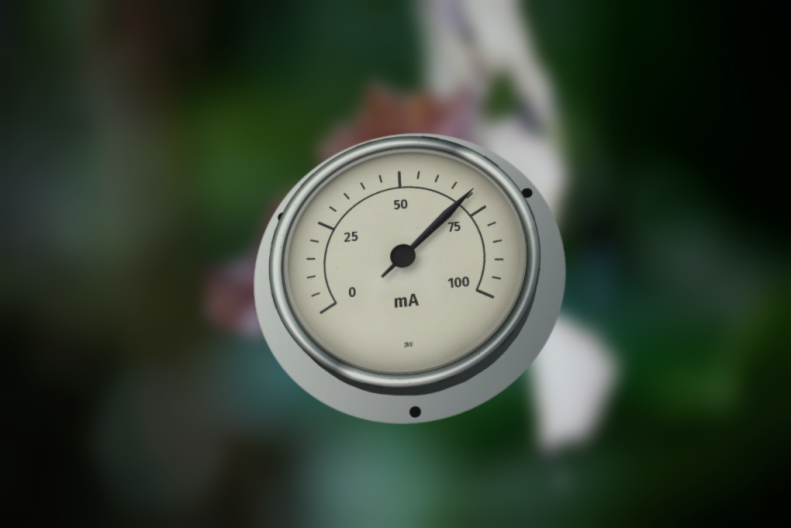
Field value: 70 mA
